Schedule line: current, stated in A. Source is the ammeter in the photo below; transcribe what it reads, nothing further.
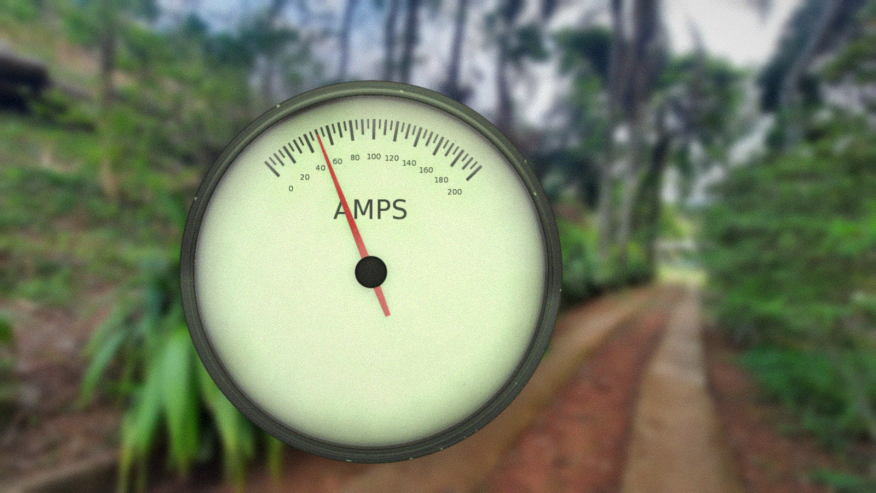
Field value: 50 A
